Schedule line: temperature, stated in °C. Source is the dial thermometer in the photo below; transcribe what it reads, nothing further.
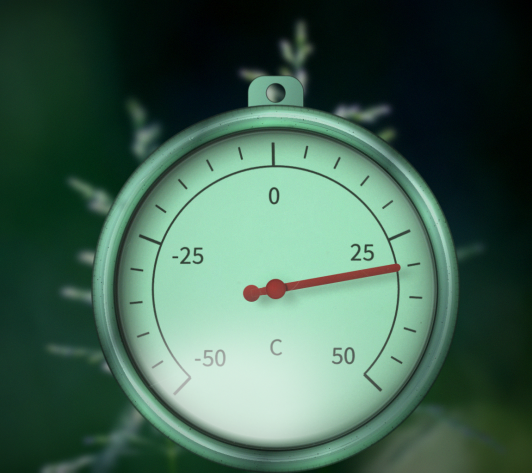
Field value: 30 °C
